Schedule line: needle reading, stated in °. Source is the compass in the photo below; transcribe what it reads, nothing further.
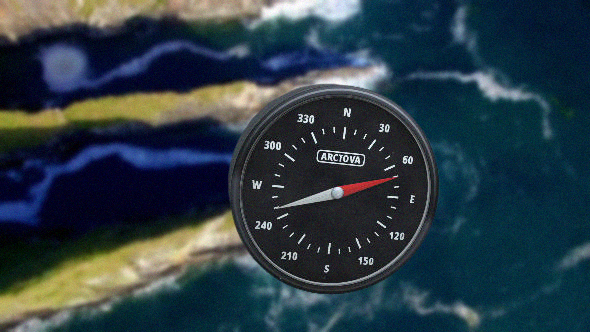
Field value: 70 °
